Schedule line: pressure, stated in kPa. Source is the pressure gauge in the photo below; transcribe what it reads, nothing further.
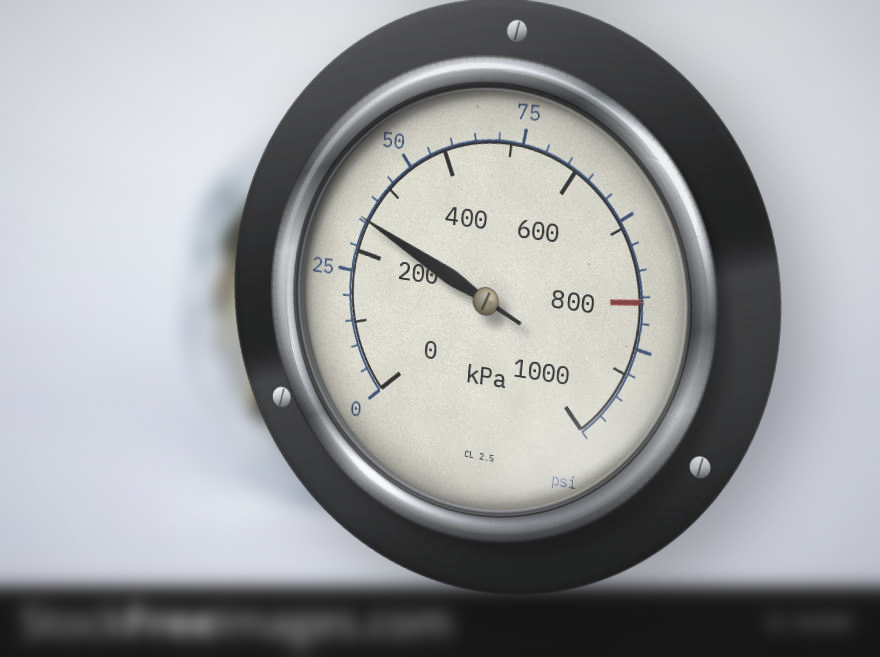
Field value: 250 kPa
